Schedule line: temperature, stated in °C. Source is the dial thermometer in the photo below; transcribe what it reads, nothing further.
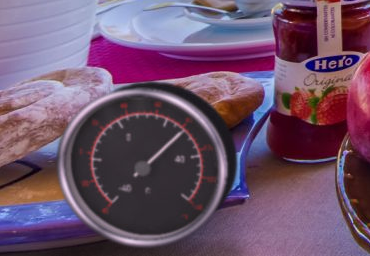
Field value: 28 °C
